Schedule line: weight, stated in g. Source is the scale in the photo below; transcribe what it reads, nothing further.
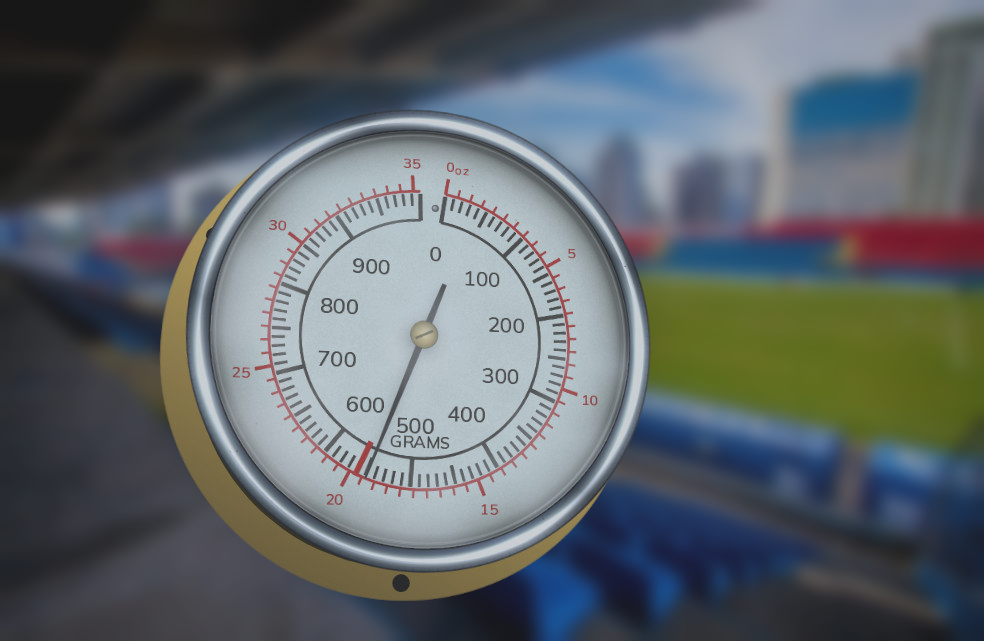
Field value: 550 g
